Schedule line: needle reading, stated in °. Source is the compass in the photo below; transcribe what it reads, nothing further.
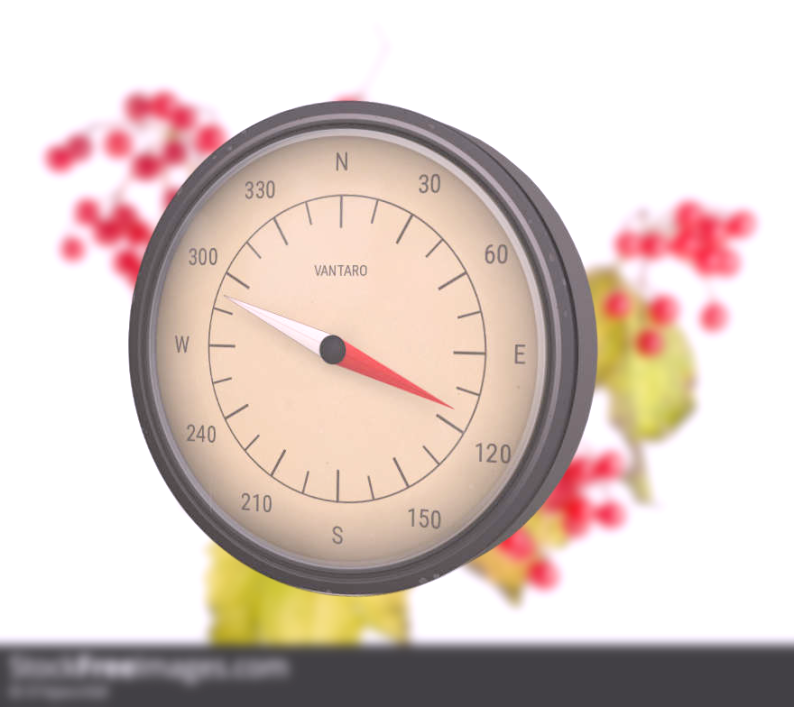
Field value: 112.5 °
